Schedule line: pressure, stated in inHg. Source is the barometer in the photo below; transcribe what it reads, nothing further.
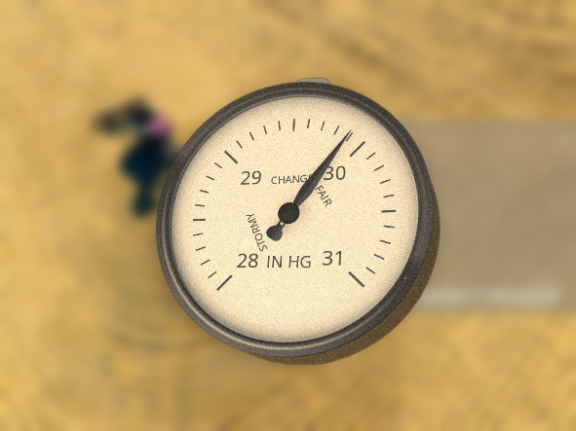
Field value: 29.9 inHg
